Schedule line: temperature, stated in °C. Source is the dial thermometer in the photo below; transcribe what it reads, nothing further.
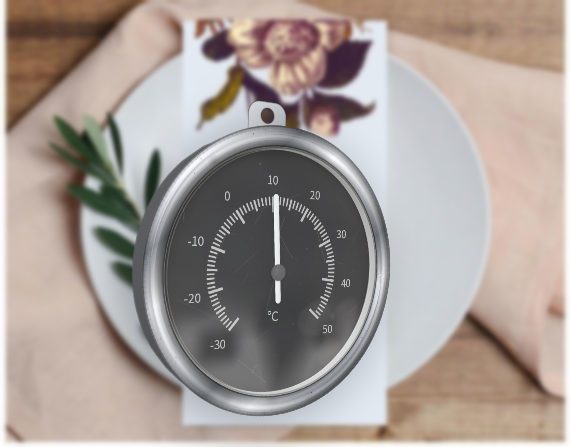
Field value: 10 °C
